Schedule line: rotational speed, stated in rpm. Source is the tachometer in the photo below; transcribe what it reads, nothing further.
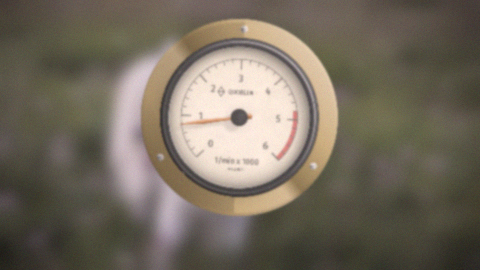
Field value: 800 rpm
